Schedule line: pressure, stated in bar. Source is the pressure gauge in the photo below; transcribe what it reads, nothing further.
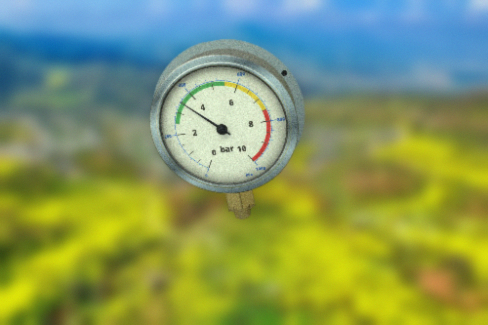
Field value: 3.5 bar
